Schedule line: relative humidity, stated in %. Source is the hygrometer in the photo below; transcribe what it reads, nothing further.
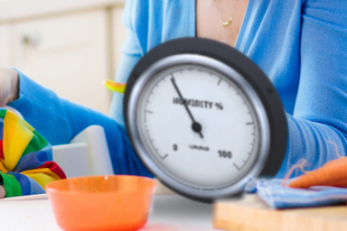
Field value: 40 %
